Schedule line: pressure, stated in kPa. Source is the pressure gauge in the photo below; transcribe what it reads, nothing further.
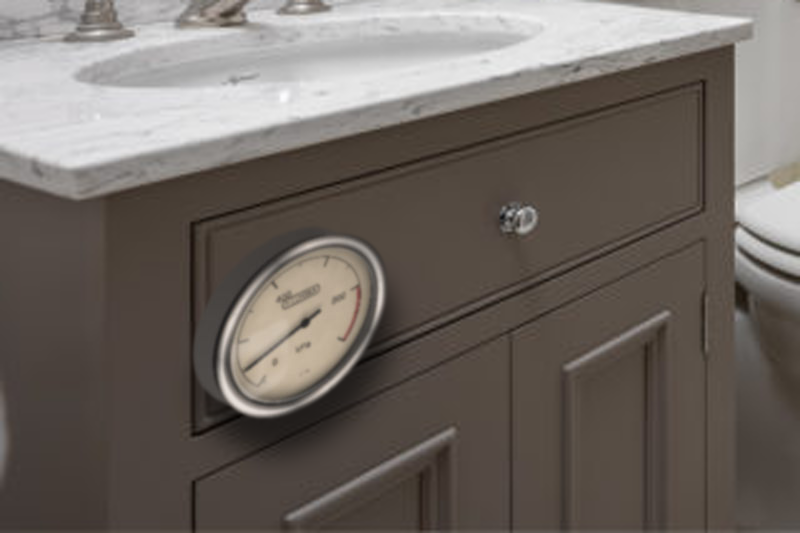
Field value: 100 kPa
